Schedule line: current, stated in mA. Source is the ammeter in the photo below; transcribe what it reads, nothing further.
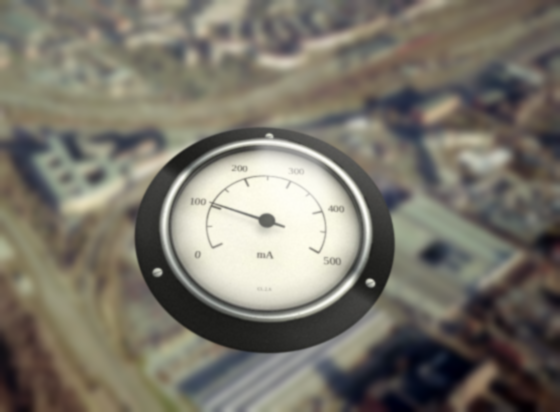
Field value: 100 mA
